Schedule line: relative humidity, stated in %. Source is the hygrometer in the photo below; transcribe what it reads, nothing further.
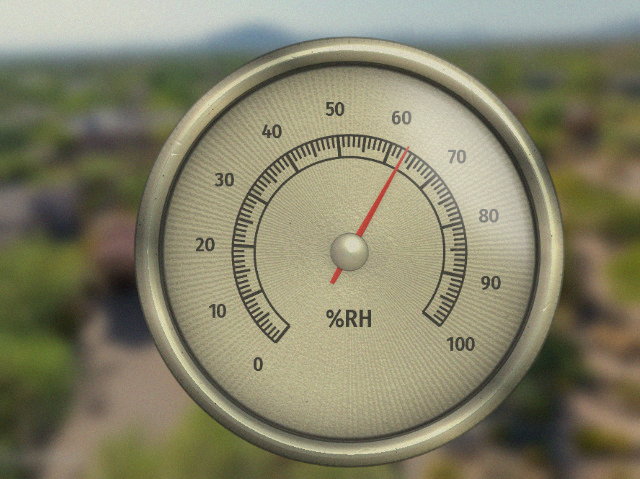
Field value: 63 %
